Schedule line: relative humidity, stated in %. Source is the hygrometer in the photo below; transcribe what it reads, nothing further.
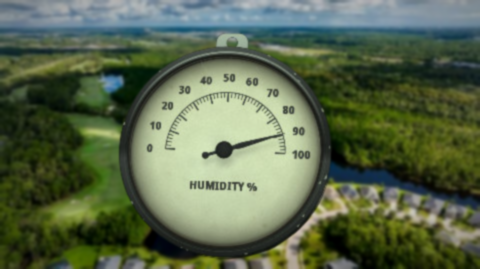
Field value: 90 %
